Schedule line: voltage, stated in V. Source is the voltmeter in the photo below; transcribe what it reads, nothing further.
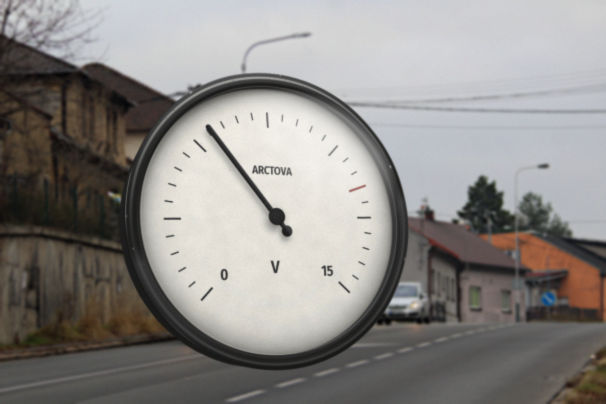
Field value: 5.5 V
